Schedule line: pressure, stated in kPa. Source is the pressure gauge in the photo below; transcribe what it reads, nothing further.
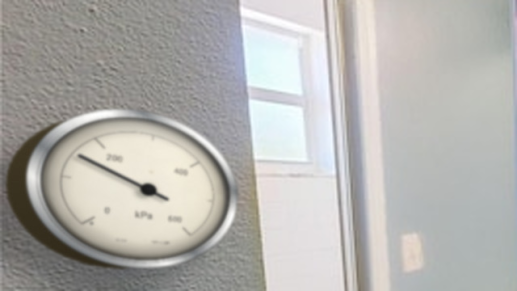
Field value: 150 kPa
